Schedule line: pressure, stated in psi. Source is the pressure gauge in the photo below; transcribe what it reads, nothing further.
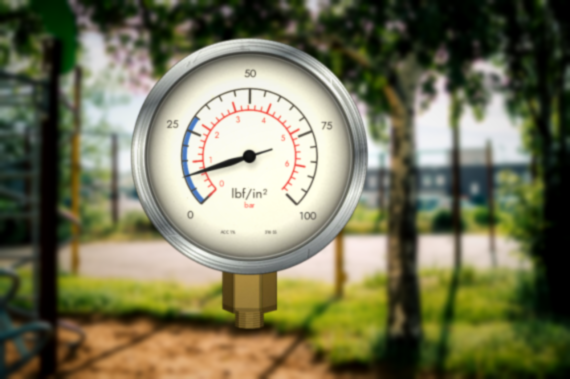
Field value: 10 psi
